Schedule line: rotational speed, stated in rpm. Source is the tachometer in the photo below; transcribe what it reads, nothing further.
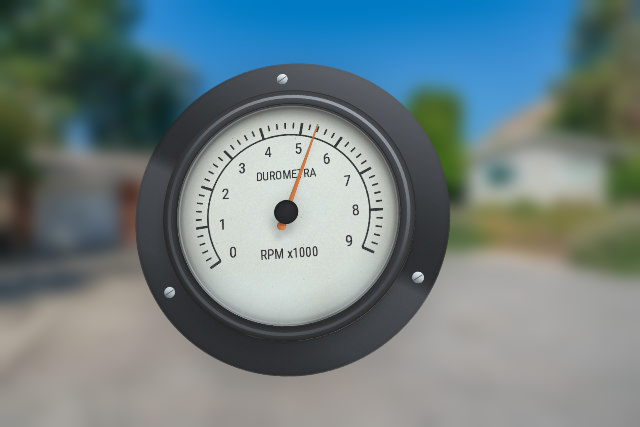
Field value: 5400 rpm
